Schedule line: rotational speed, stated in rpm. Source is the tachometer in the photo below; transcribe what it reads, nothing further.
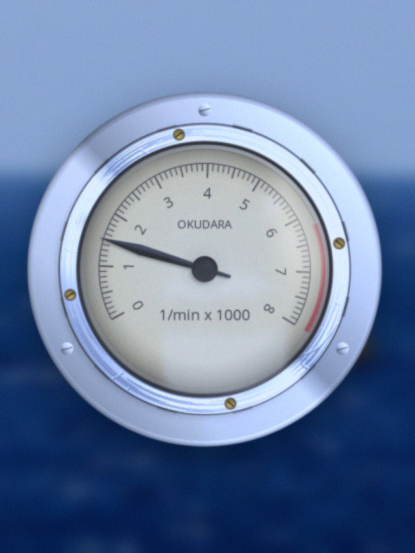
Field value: 1500 rpm
